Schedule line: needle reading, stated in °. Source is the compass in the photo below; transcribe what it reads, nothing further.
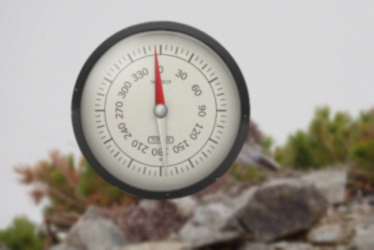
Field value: 355 °
